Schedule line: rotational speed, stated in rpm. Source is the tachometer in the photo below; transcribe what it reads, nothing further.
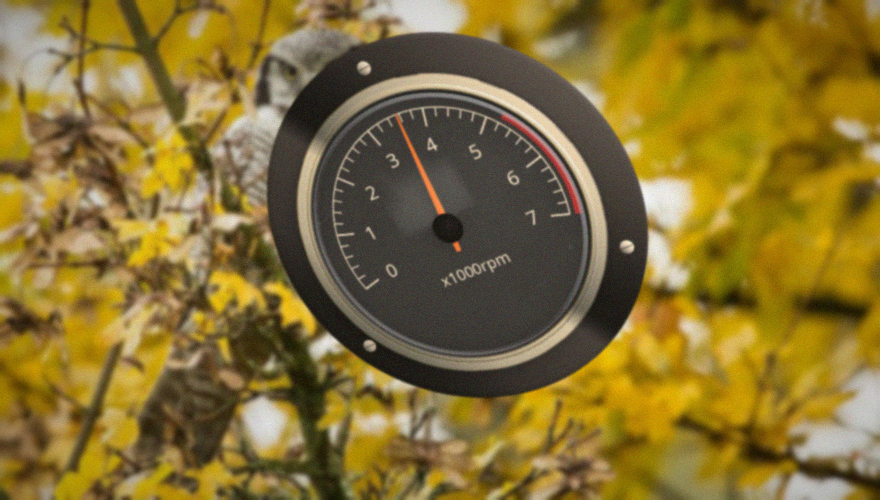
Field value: 3600 rpm
